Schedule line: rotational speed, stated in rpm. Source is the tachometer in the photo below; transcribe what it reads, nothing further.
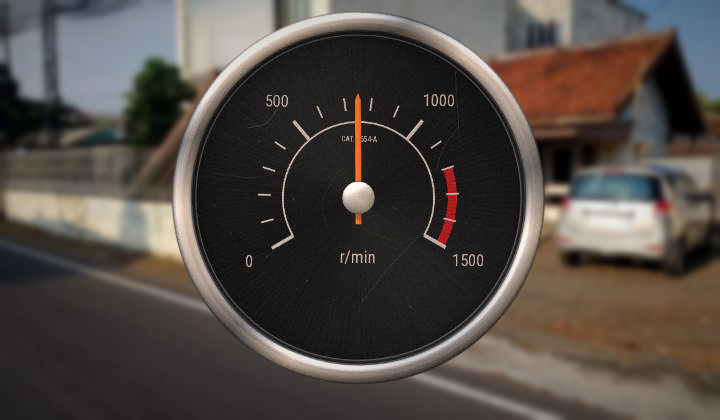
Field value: 750 rpm
